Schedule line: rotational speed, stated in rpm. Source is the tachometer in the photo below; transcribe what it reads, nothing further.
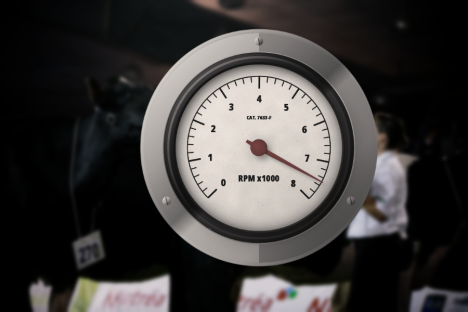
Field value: 7500 rpm
